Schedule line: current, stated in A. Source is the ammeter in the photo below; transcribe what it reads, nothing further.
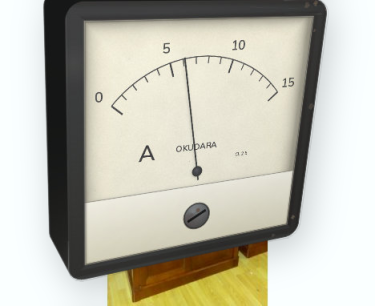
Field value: 6 A
